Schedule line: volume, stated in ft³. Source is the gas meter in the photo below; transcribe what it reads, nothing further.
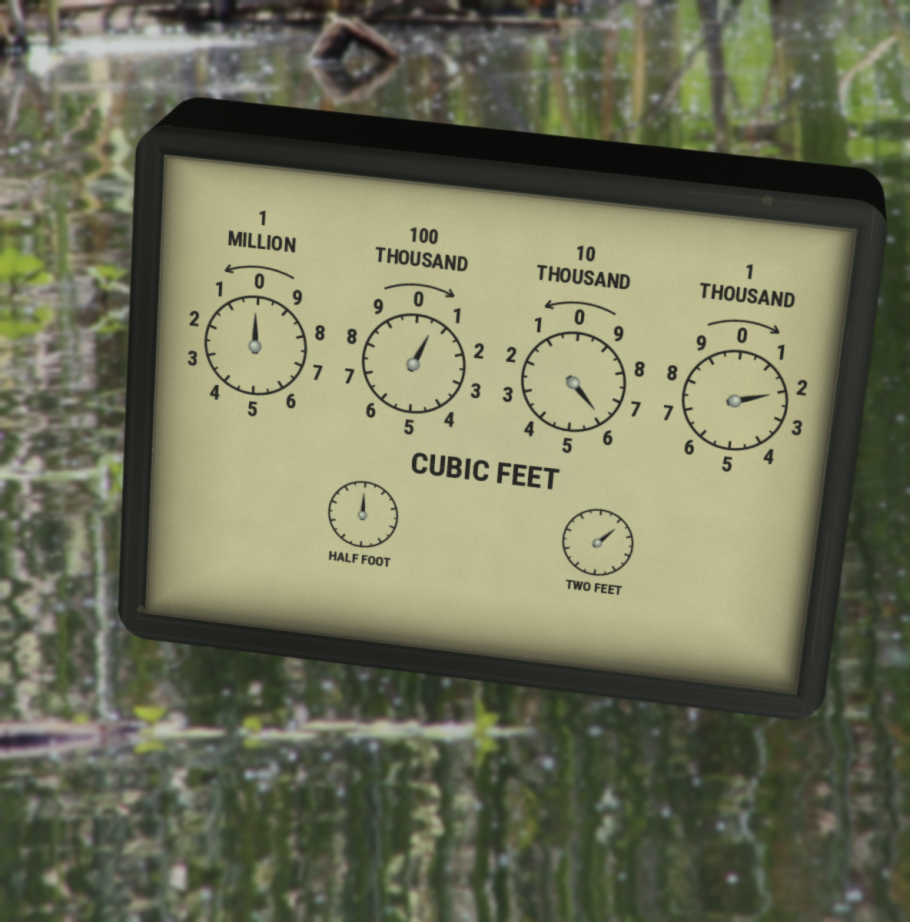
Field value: 6200 ft³
